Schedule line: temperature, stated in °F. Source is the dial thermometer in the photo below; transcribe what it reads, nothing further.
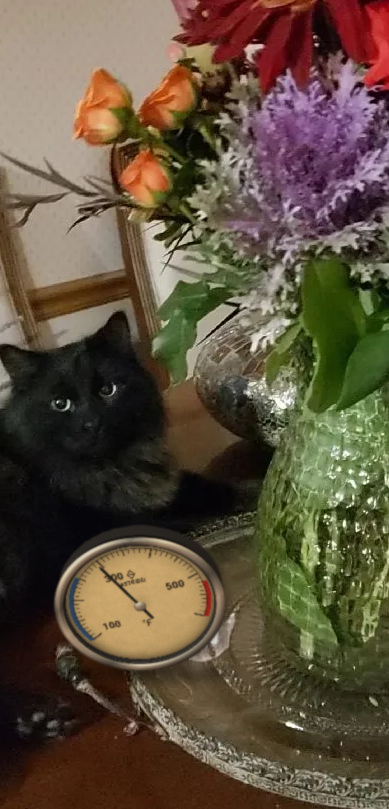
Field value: 300 °F
